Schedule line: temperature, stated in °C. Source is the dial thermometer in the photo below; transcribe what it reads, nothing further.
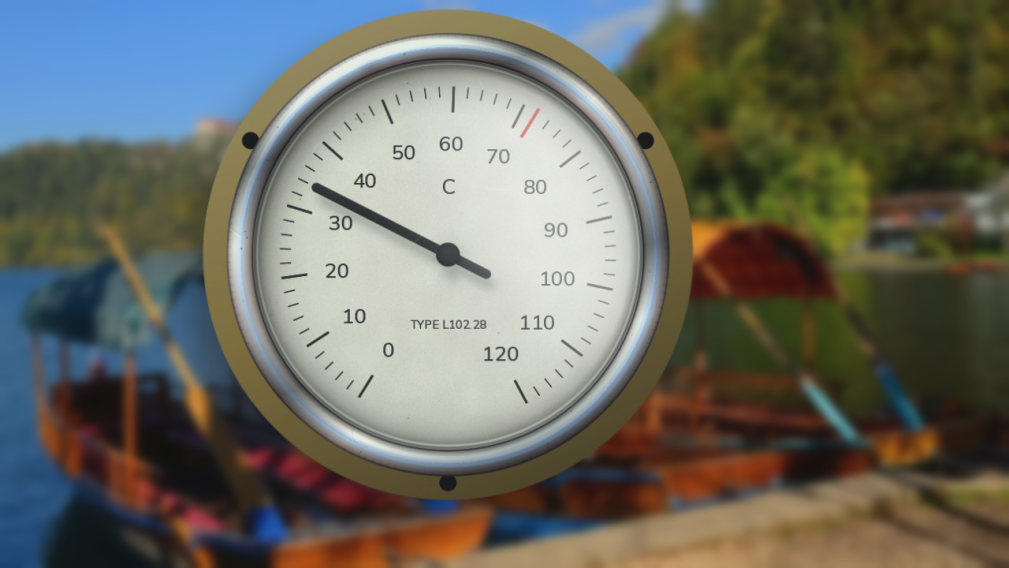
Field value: 34 °C
